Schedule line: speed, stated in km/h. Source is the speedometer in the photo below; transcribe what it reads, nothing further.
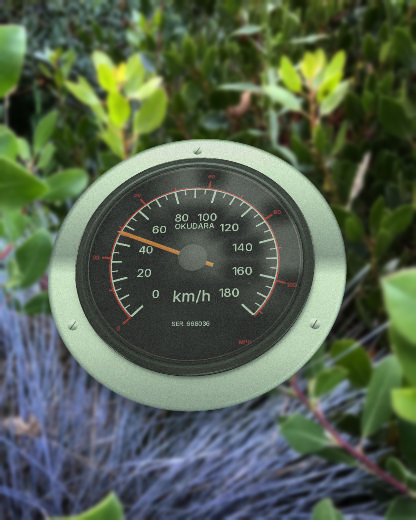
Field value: 45 km/h
